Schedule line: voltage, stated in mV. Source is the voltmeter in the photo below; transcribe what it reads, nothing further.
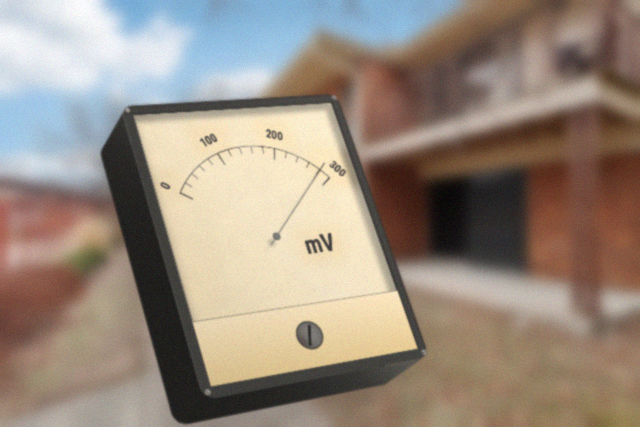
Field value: 280 mV
